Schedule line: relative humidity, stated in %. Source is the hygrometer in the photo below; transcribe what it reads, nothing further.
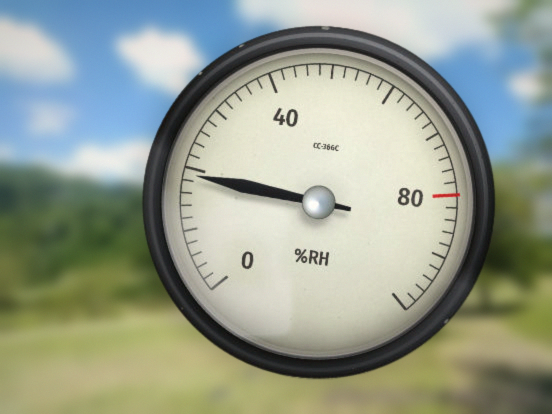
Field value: 19 %
